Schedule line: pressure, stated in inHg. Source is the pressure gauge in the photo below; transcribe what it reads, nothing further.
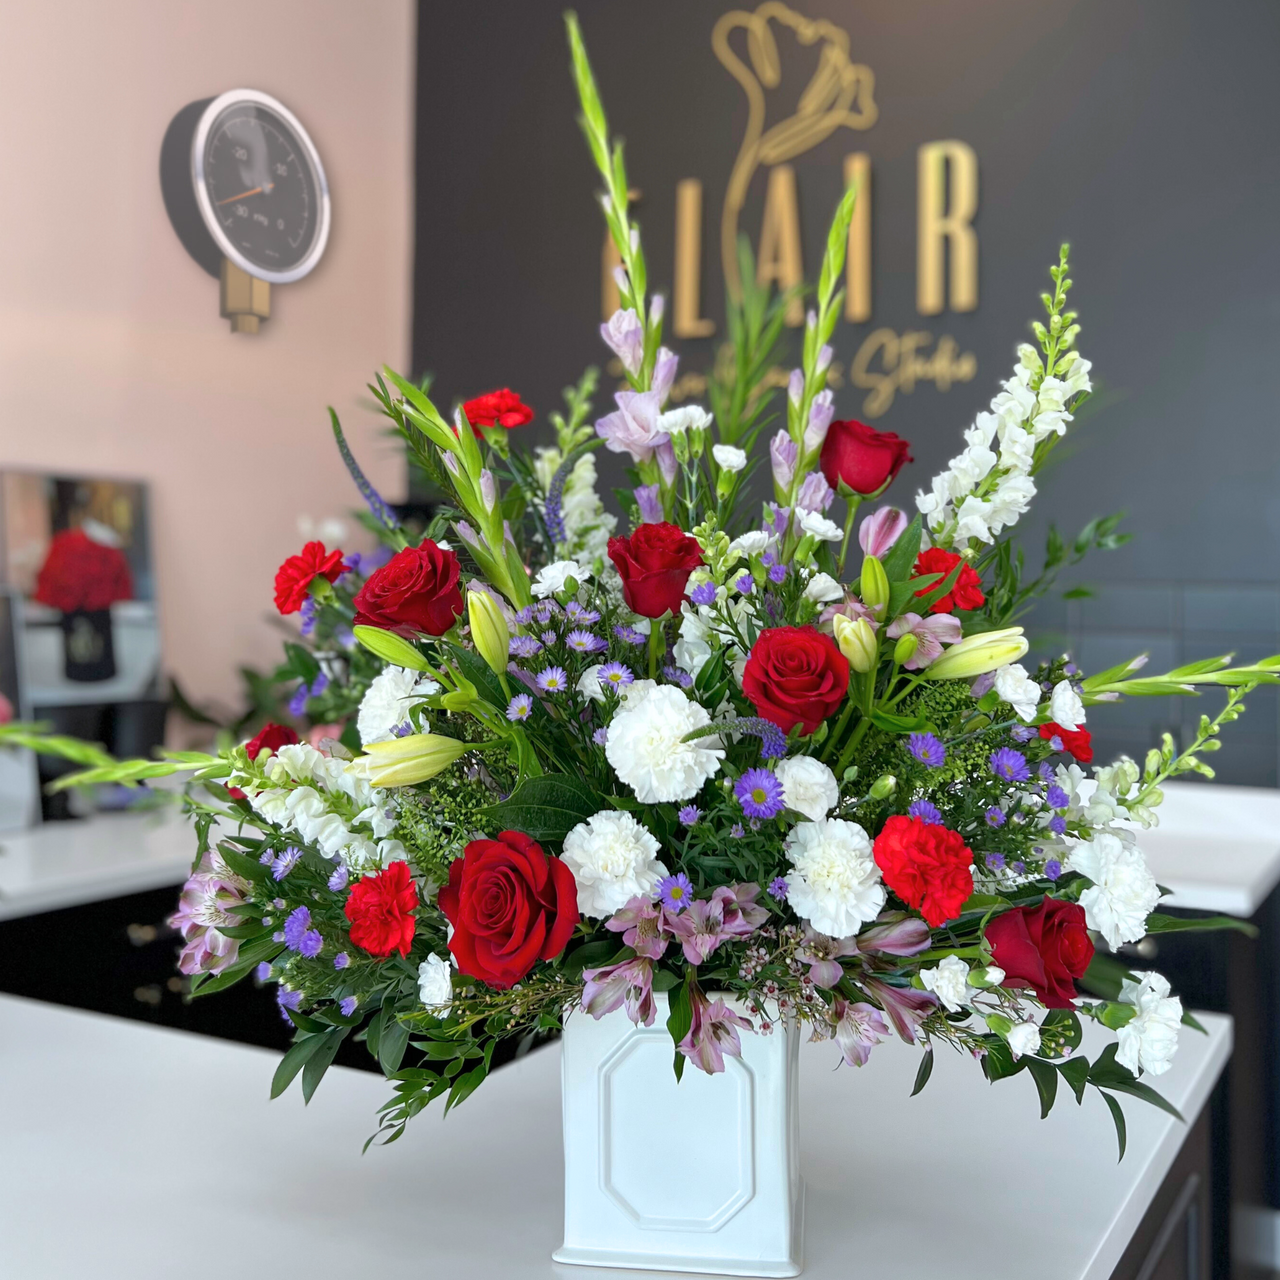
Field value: -28 inHg
